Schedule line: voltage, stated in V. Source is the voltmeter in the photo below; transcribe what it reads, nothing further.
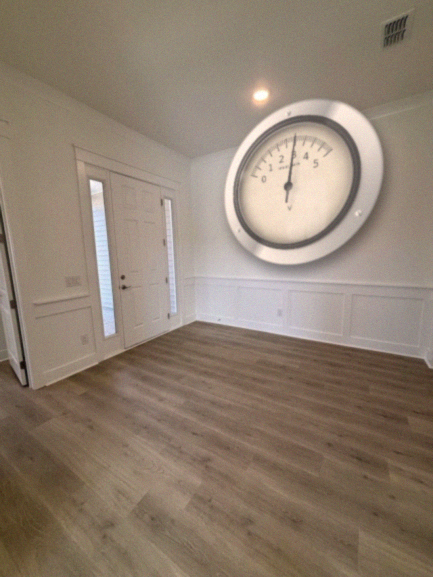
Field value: 3 V
